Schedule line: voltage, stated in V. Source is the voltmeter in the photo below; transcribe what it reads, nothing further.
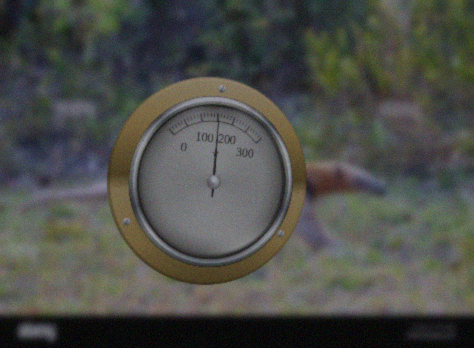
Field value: 150 V
